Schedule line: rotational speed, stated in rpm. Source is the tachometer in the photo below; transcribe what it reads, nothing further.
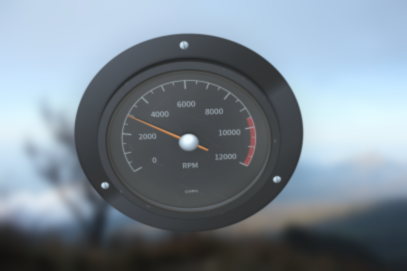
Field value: 3000 rpm
